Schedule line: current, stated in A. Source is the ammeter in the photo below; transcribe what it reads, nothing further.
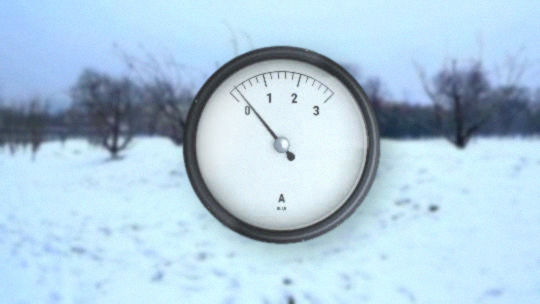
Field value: 0.2 A
